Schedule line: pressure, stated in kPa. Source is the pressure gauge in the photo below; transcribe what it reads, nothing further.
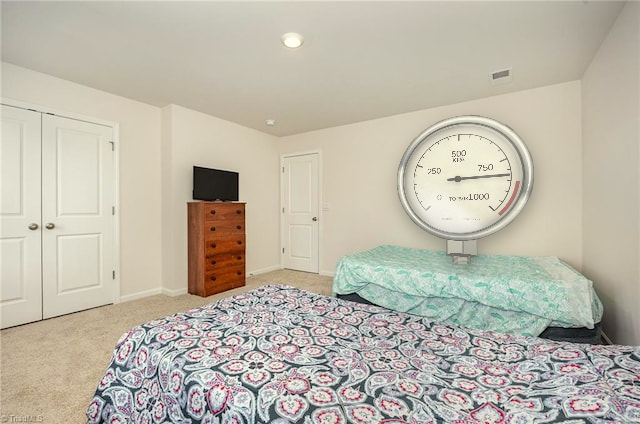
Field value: 825 kPa
